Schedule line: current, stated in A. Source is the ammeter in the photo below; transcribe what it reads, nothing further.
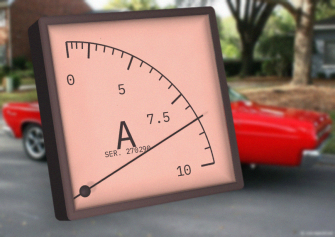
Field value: 8.5 A
